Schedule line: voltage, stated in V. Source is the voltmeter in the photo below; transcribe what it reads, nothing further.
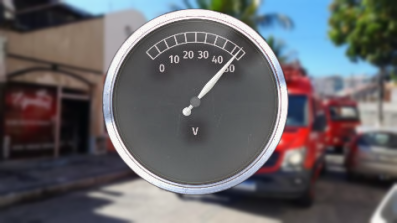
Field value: 47.5 V
